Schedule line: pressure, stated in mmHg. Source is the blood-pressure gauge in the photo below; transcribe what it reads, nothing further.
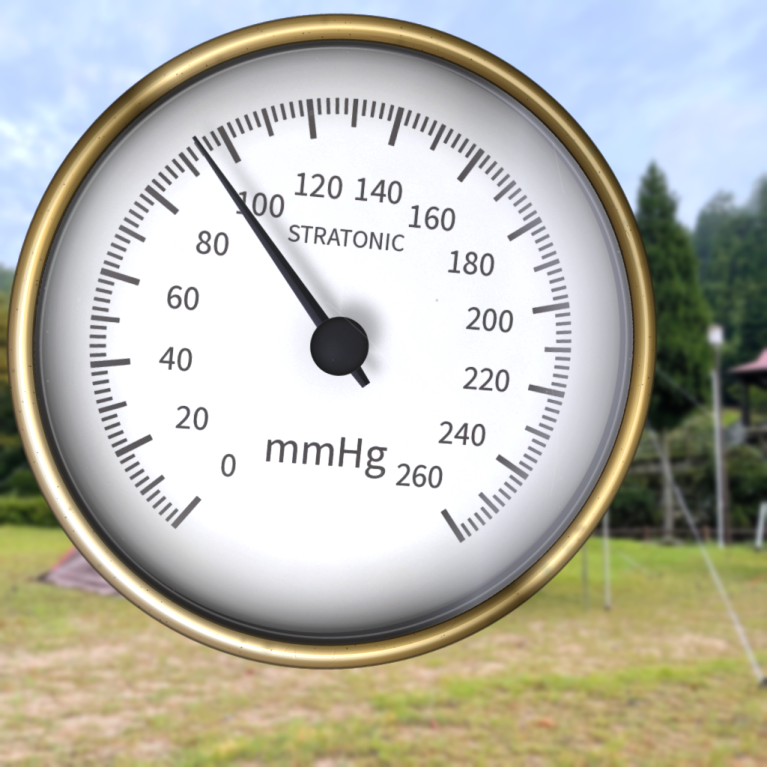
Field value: 94 mmHg
